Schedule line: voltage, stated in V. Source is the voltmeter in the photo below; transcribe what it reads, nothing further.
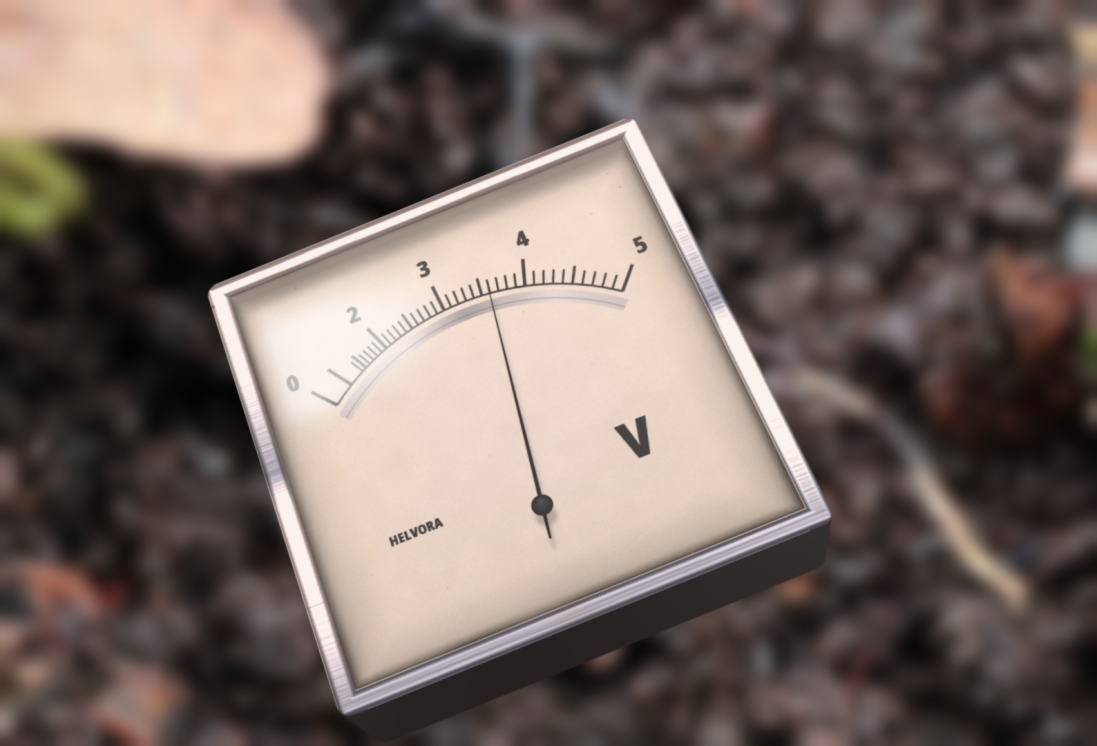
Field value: 3.6 V
